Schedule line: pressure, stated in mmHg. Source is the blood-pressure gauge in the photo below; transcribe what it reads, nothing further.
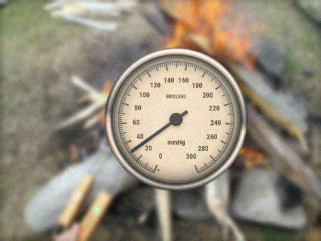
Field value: 30 mmHg
